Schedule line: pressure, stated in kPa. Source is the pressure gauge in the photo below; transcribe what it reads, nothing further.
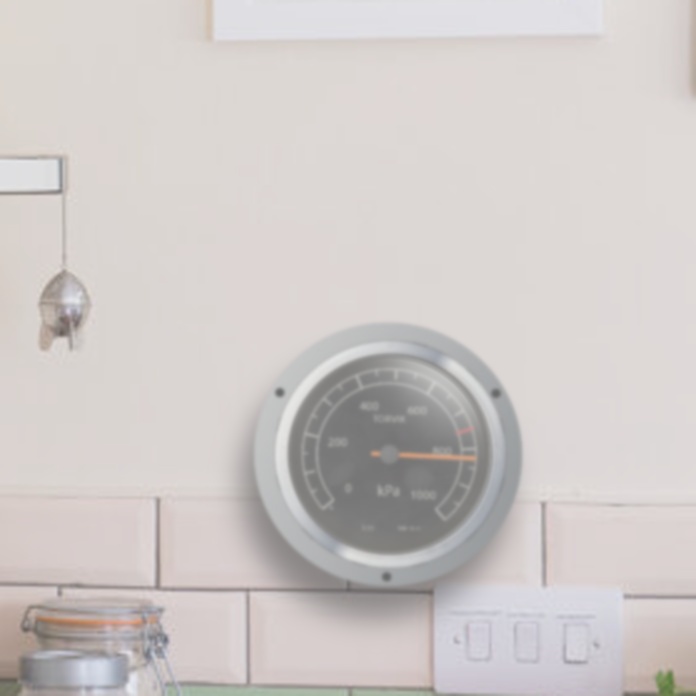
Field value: 825 kPa
